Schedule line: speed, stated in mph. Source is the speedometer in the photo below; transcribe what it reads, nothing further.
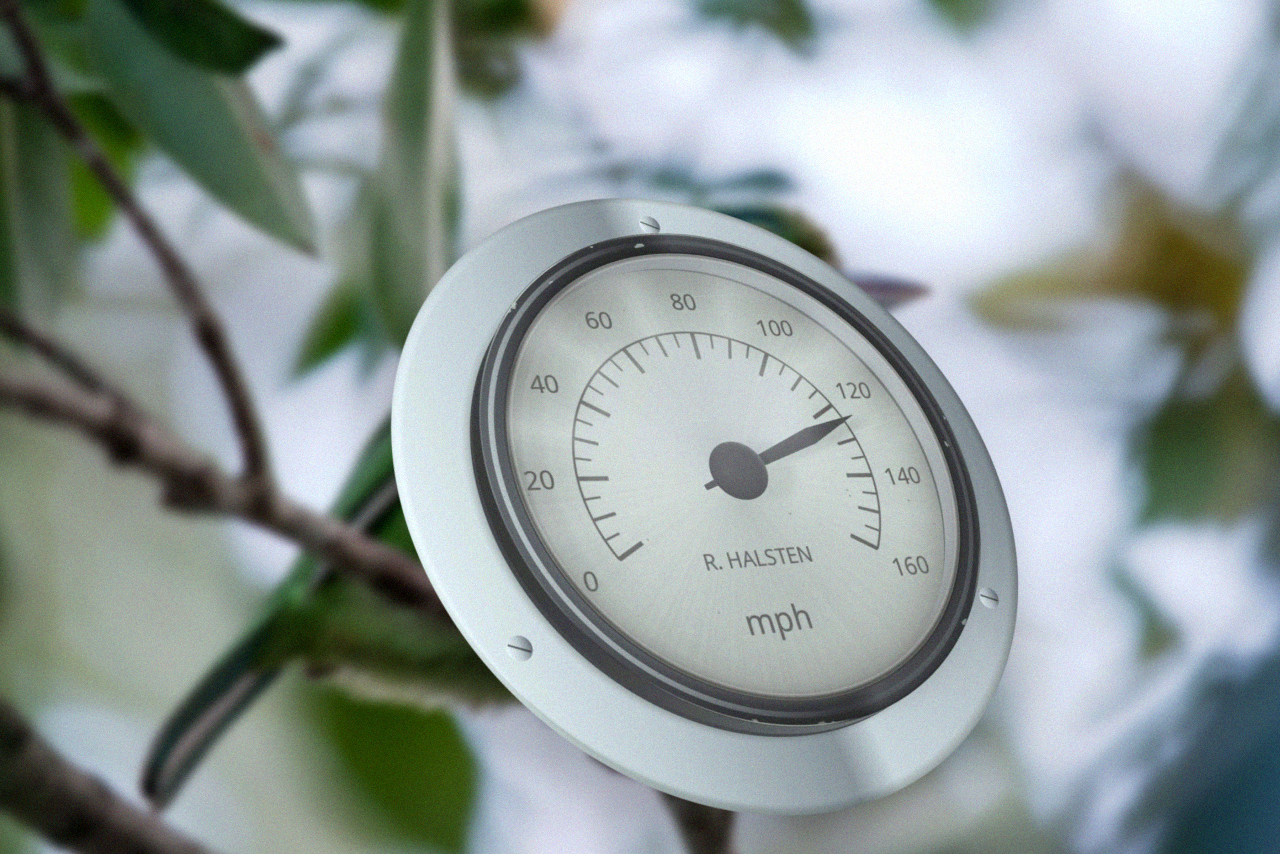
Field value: 125 mph
